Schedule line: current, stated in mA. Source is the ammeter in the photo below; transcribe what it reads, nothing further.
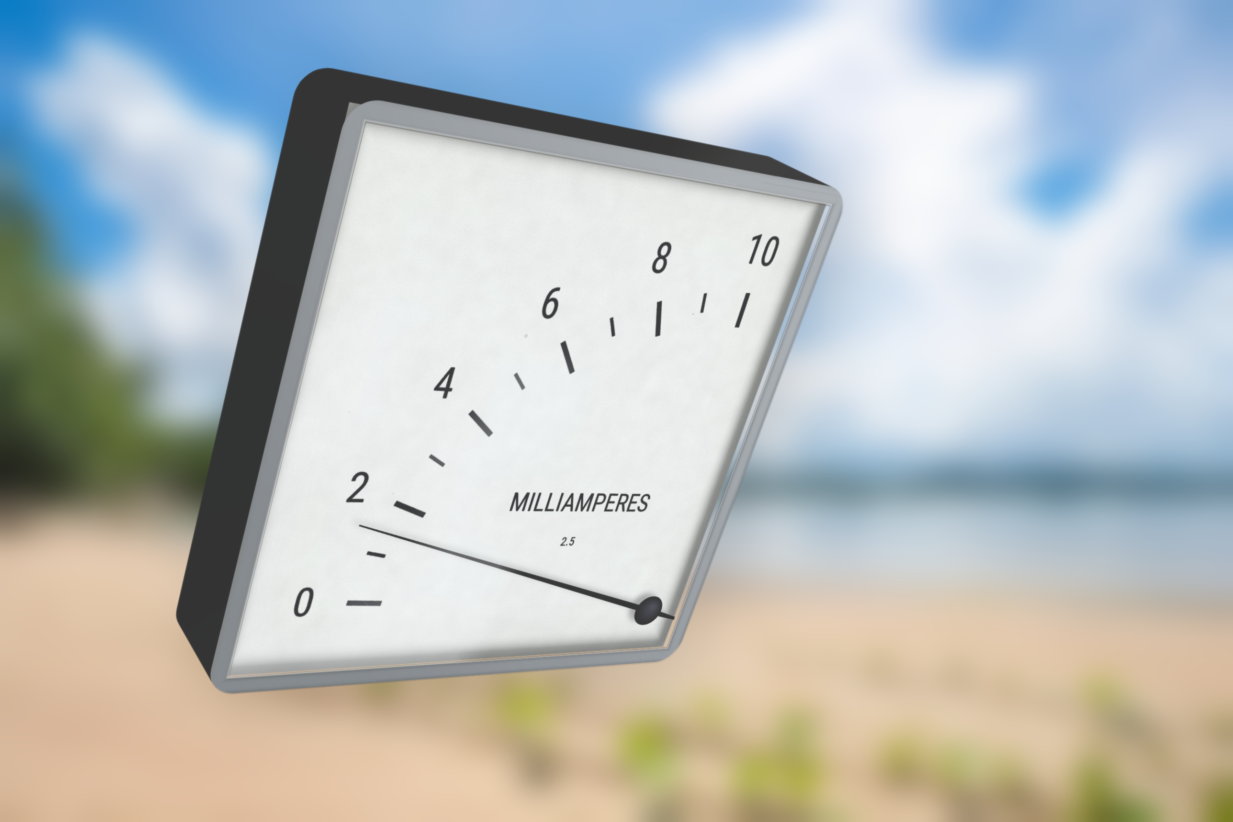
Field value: 1.5 mA
